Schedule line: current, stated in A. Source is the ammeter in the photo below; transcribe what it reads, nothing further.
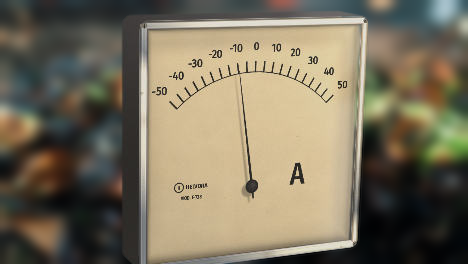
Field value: -10 A
